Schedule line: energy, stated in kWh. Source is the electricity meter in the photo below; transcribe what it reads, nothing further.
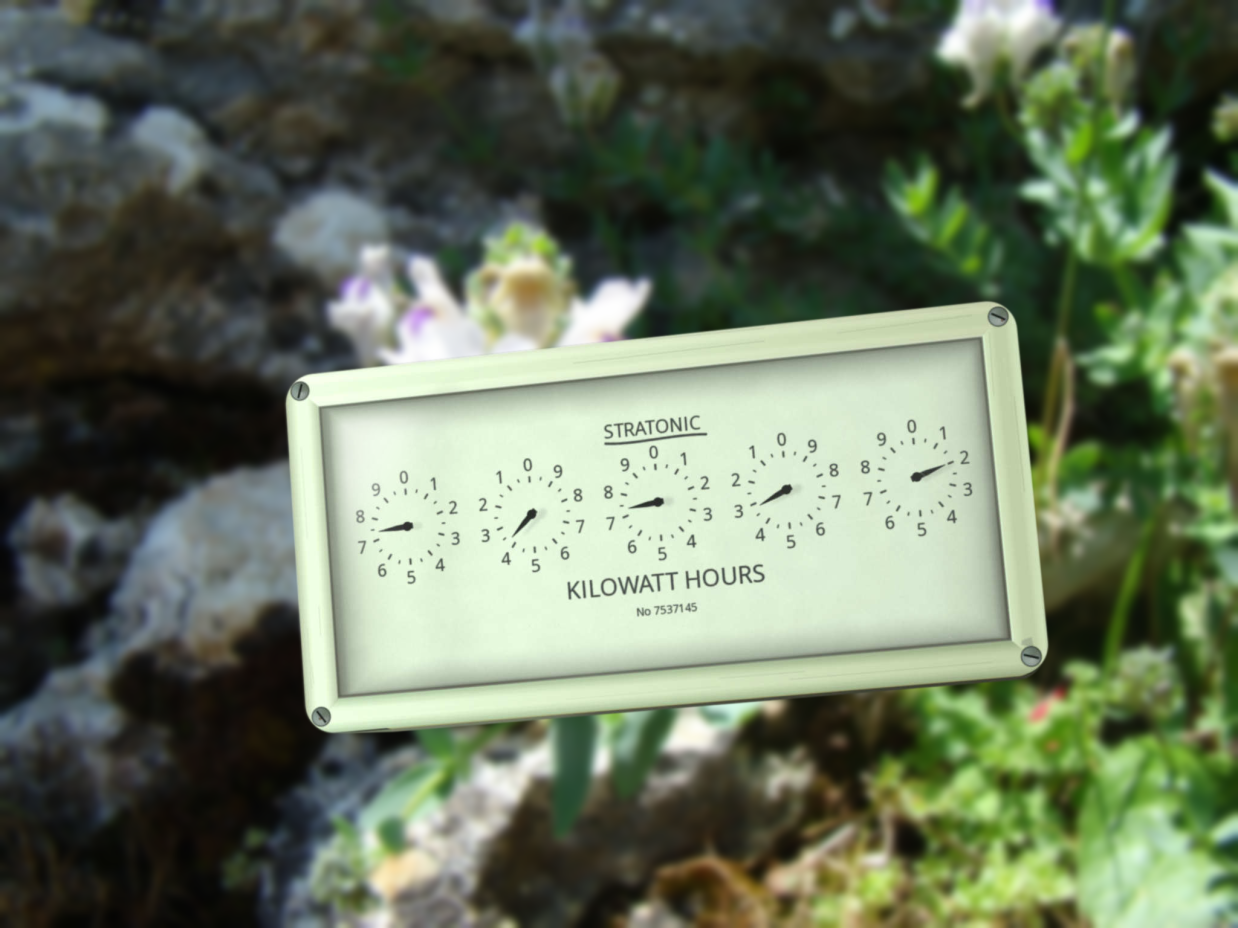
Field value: 73732 kWh
